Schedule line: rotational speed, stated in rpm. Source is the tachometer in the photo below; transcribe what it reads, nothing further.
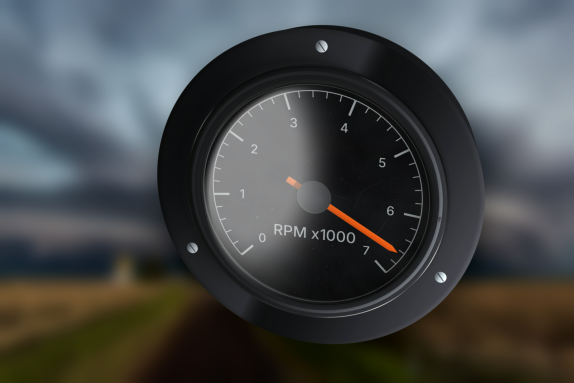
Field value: 6600 rpm
